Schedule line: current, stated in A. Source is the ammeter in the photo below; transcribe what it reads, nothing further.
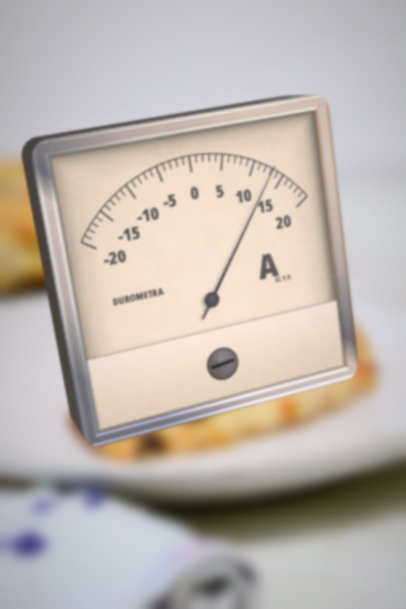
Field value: 13 A
